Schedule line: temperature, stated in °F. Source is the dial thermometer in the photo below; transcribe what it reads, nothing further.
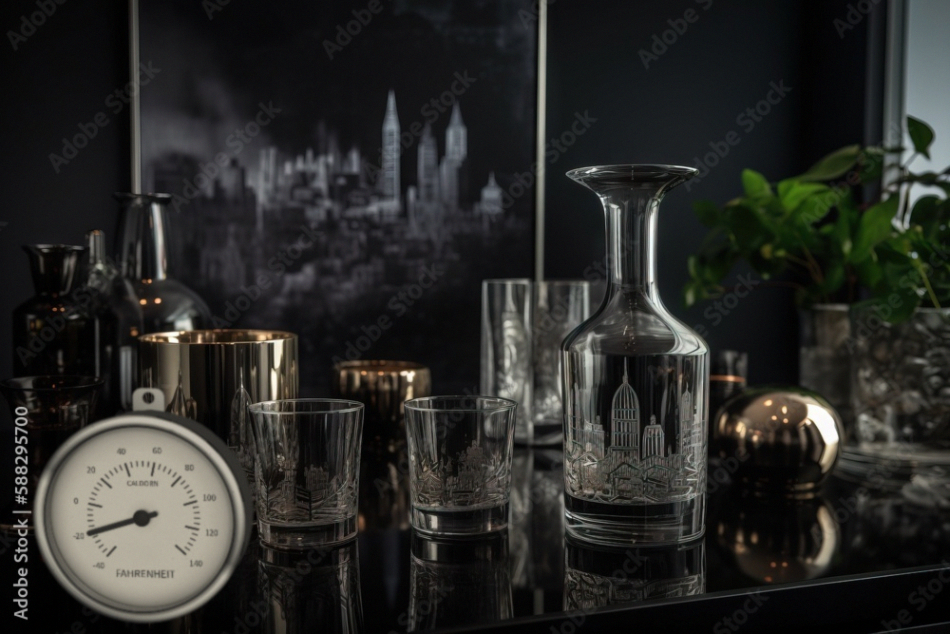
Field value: -20 °F
